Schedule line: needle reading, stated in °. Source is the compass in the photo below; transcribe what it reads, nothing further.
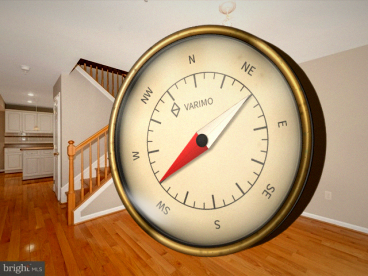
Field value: 240 °
